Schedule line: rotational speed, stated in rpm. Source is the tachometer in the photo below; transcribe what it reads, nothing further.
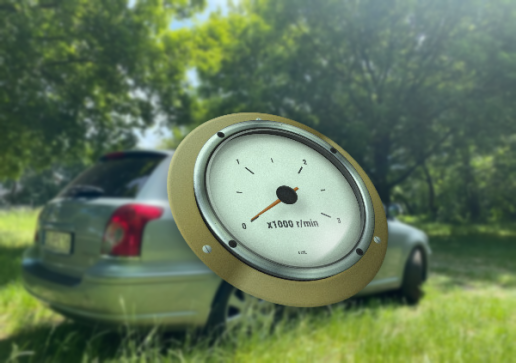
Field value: 0 rpm
